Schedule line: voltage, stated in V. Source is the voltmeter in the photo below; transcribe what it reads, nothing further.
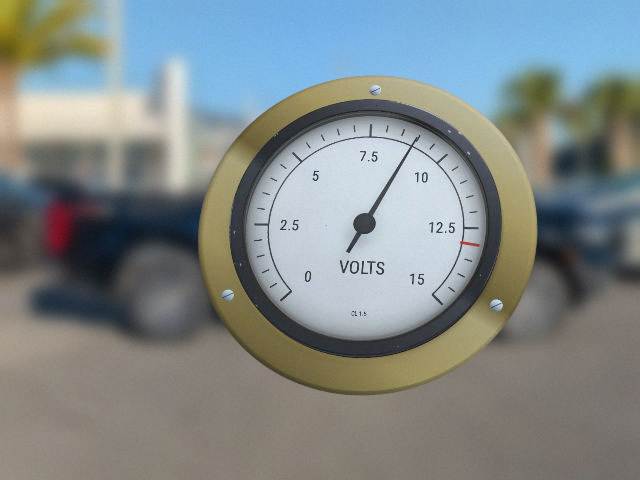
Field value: 9 V
